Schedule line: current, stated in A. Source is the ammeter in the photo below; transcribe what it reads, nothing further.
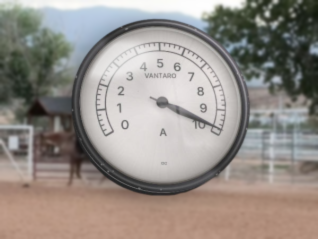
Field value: 9.8 A
